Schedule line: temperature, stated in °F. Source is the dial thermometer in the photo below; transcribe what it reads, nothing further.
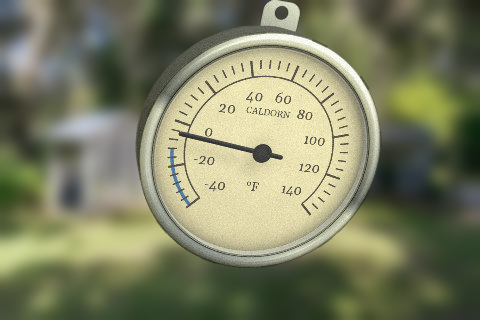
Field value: -4 °F
